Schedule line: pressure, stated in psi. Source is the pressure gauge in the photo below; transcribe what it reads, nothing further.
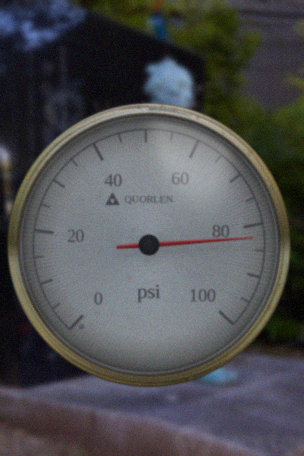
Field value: 82.5 psi
